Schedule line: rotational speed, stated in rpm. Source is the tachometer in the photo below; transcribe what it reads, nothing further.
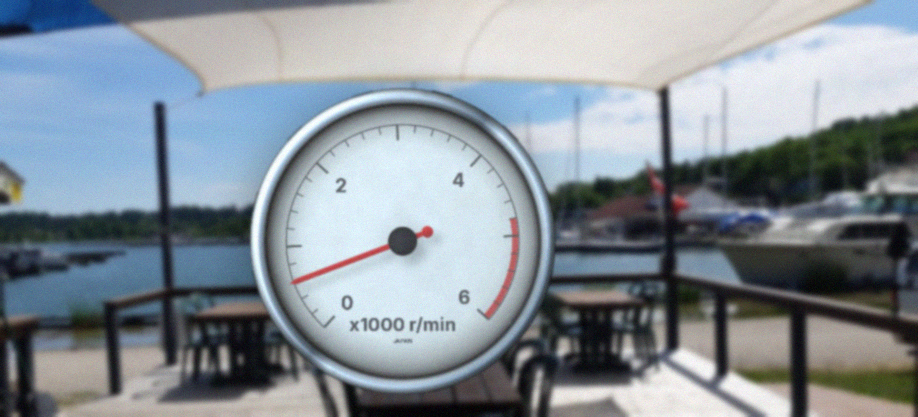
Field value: 600 rpm
